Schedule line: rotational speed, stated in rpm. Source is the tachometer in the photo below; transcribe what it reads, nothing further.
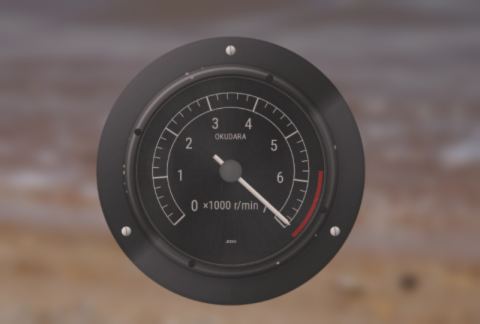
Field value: 6900 rpm
